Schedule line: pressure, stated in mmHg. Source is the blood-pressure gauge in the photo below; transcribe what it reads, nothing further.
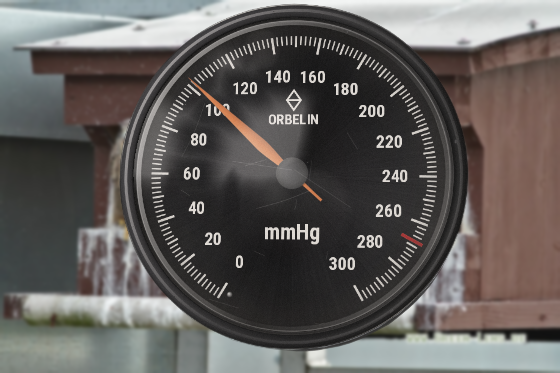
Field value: 102 mmHg
